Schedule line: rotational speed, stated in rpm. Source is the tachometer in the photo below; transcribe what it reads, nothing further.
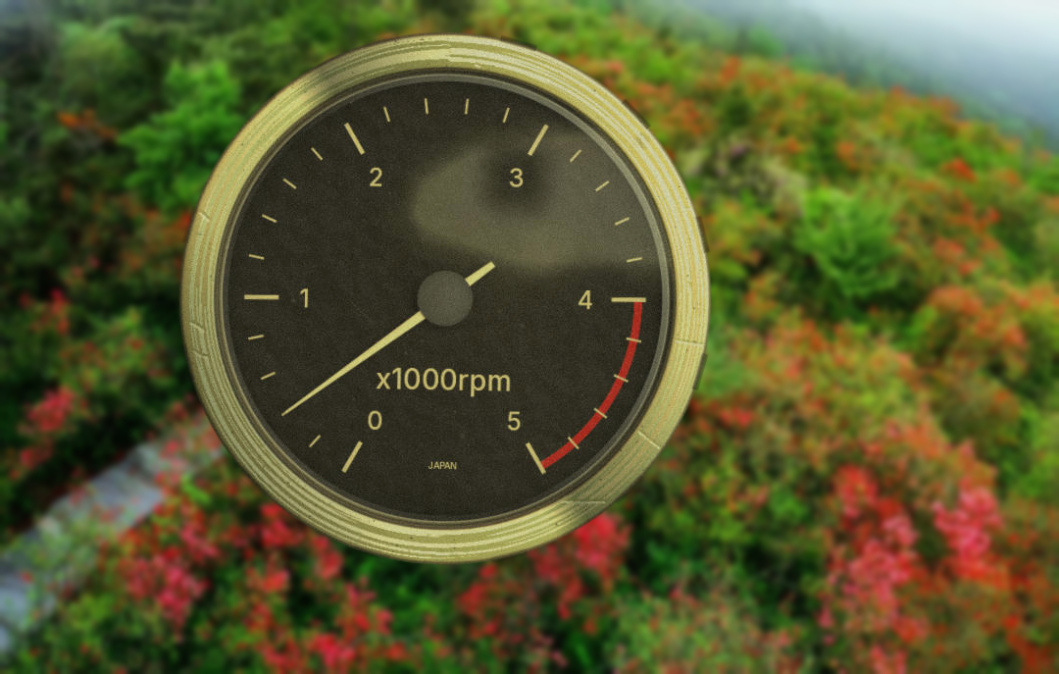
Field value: 400 rpm
